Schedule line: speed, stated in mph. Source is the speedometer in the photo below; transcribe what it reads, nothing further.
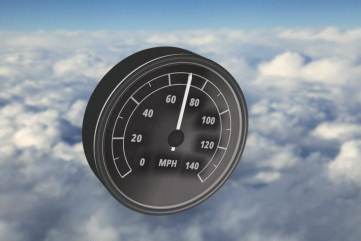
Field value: 70 mph
